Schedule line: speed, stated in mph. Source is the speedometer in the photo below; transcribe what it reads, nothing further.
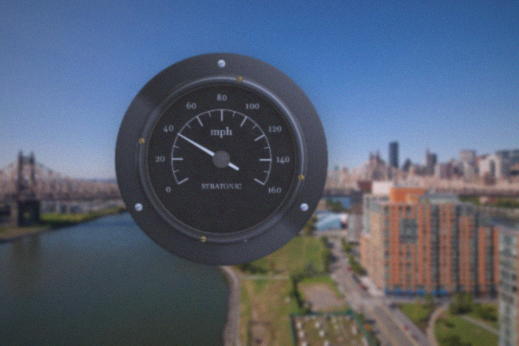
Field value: 40 mph
